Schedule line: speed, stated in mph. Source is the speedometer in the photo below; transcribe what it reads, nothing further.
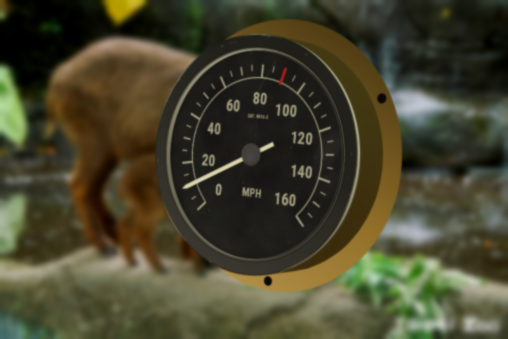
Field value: 10 mph
